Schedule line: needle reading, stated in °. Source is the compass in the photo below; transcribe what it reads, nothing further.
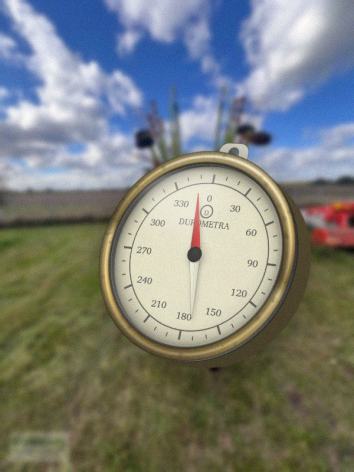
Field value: 350 °
